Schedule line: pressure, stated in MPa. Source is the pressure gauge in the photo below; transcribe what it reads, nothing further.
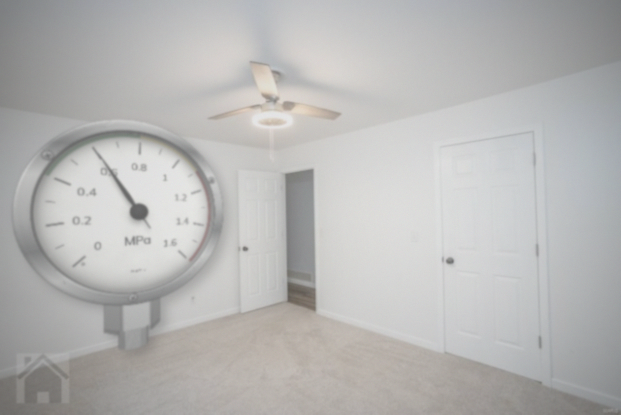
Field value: 0.6 MPa
